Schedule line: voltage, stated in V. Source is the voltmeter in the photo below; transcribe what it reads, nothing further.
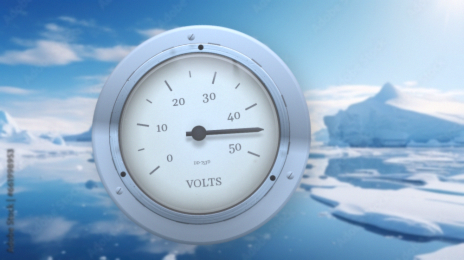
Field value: 45 V
